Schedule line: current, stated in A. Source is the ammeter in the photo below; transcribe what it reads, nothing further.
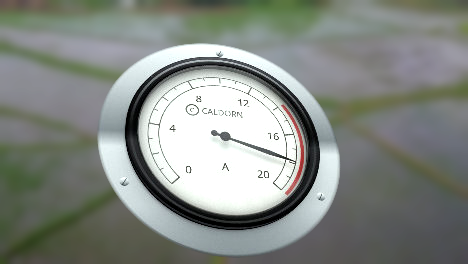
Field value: 18 A
